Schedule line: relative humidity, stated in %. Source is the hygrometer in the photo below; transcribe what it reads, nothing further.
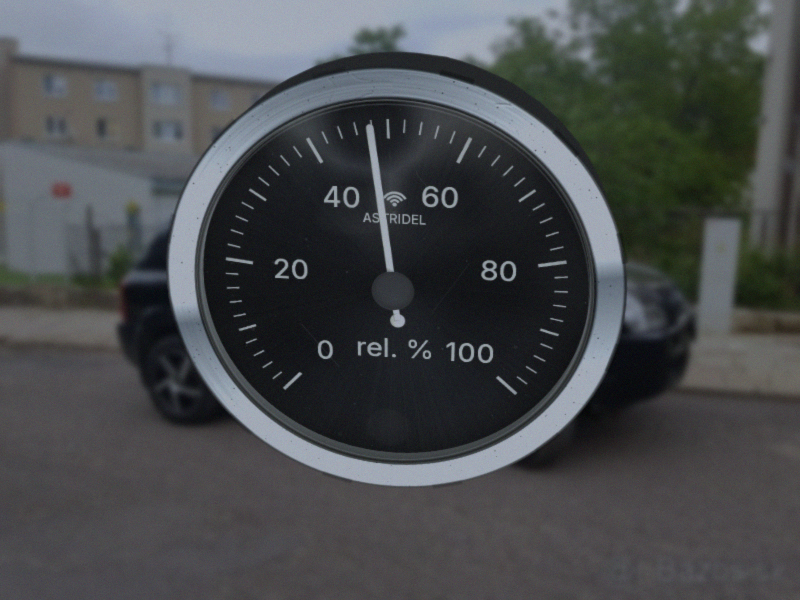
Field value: 48 %
